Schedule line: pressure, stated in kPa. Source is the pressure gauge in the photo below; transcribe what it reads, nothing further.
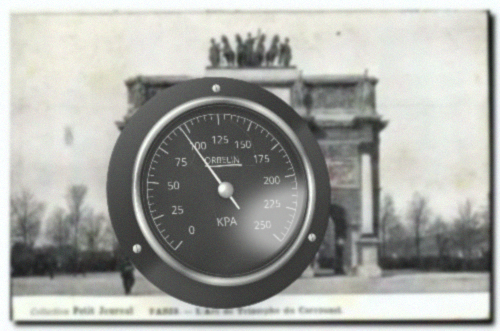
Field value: 95 kPa
